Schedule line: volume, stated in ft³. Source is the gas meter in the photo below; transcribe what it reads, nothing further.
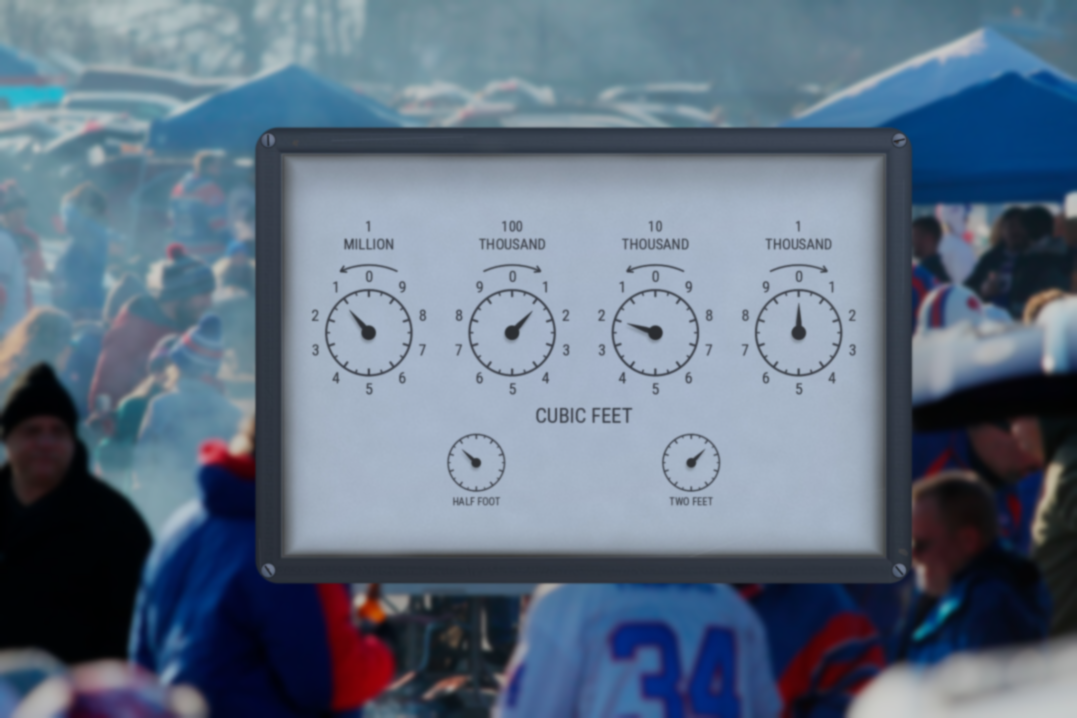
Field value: 112000 ft³
